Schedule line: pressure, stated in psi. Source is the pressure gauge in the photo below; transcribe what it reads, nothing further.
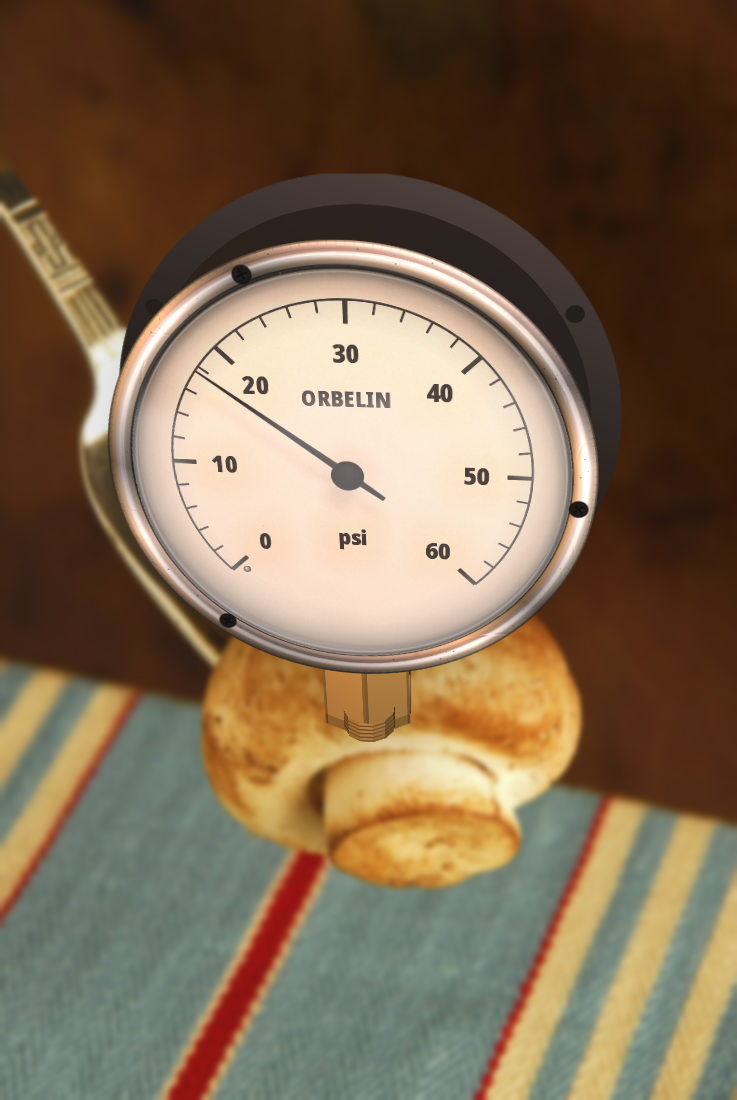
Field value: 18 psi
